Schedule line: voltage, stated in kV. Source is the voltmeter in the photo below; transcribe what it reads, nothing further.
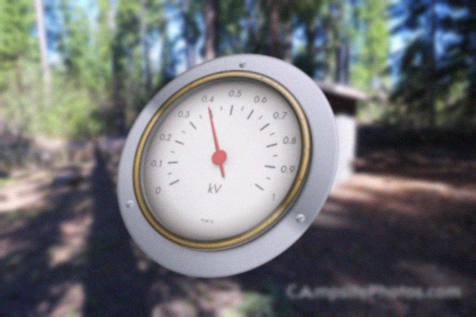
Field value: 0.4 kV
